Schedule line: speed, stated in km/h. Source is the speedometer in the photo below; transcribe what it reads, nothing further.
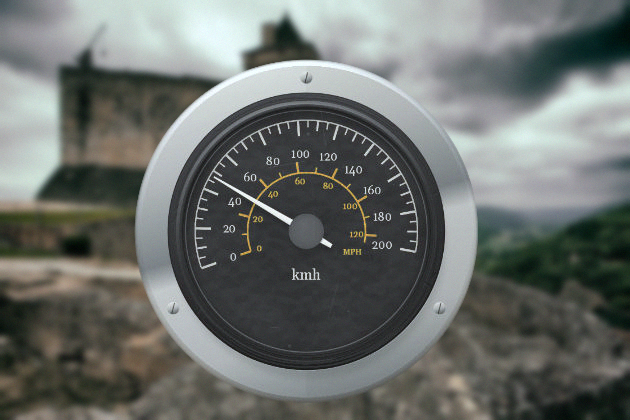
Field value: 47.5 km/h
